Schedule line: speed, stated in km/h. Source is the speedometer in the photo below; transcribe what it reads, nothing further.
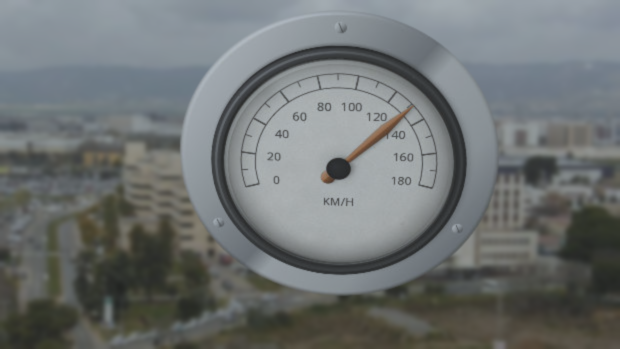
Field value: 130 km/h
